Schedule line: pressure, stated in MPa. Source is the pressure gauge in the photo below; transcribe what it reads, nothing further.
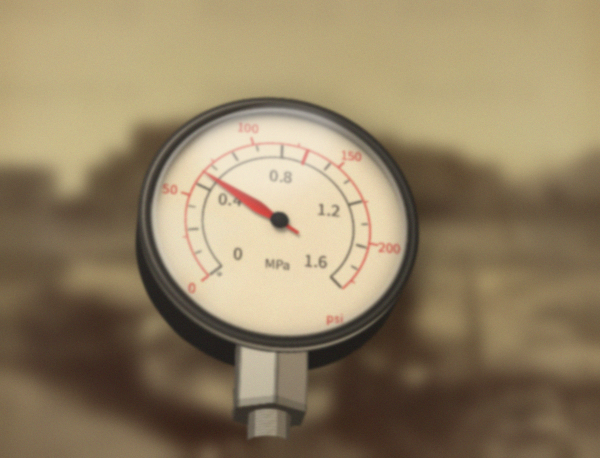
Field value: 0.45 MPa
